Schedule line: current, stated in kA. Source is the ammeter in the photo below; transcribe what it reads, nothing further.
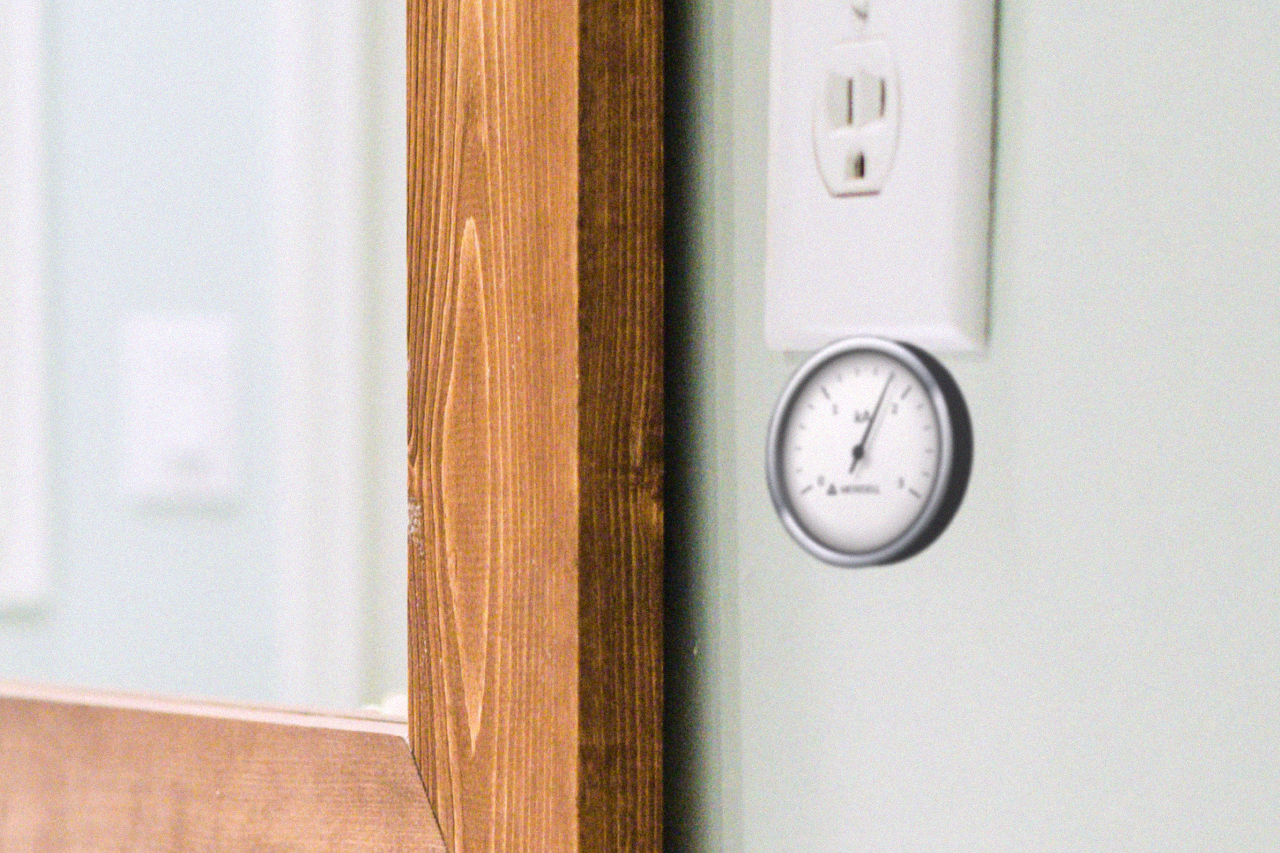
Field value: 1.8 kA
